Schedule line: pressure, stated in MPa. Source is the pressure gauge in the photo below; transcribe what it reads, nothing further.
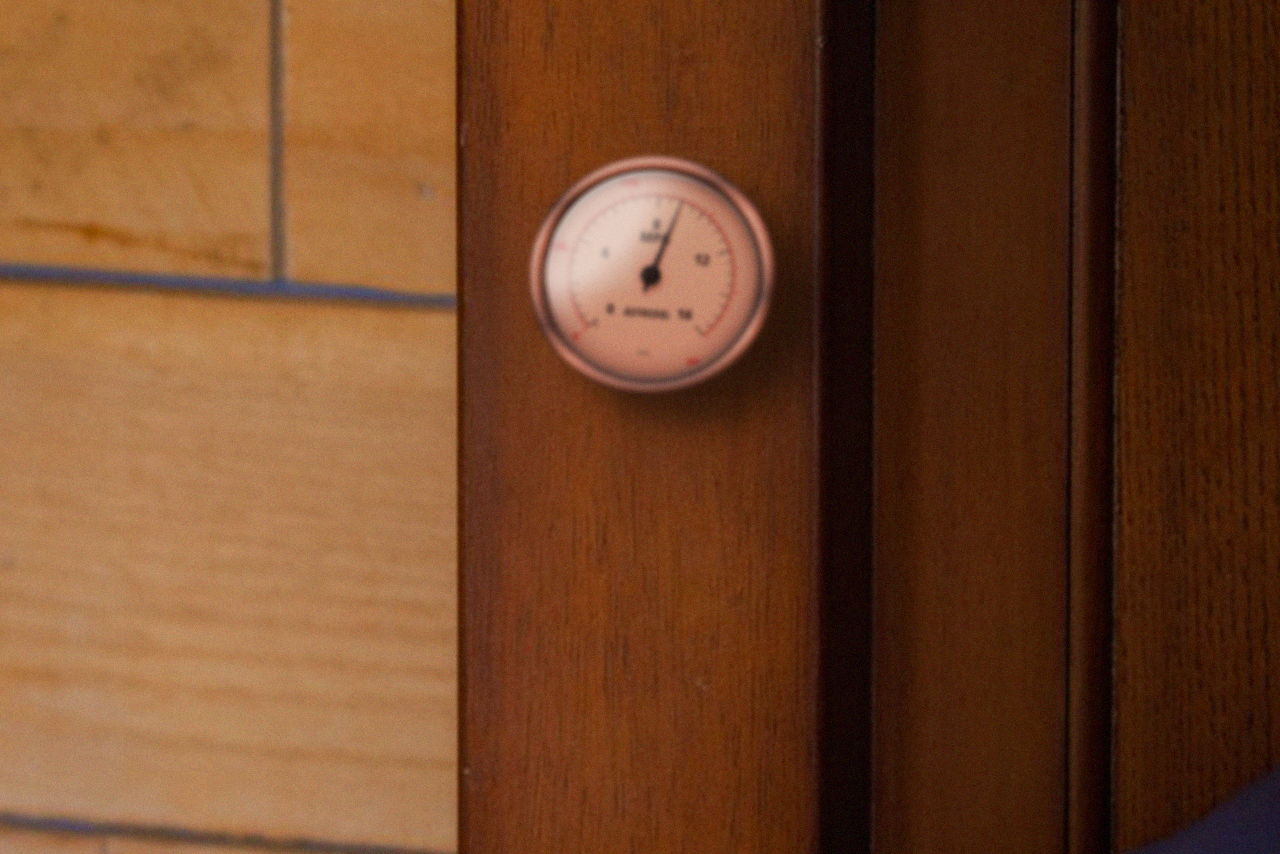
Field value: 9 MPa
